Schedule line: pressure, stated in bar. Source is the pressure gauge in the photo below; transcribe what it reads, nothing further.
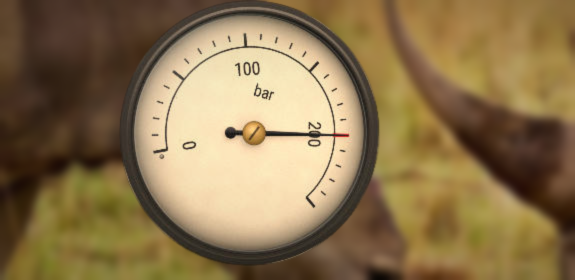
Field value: 200 bar
